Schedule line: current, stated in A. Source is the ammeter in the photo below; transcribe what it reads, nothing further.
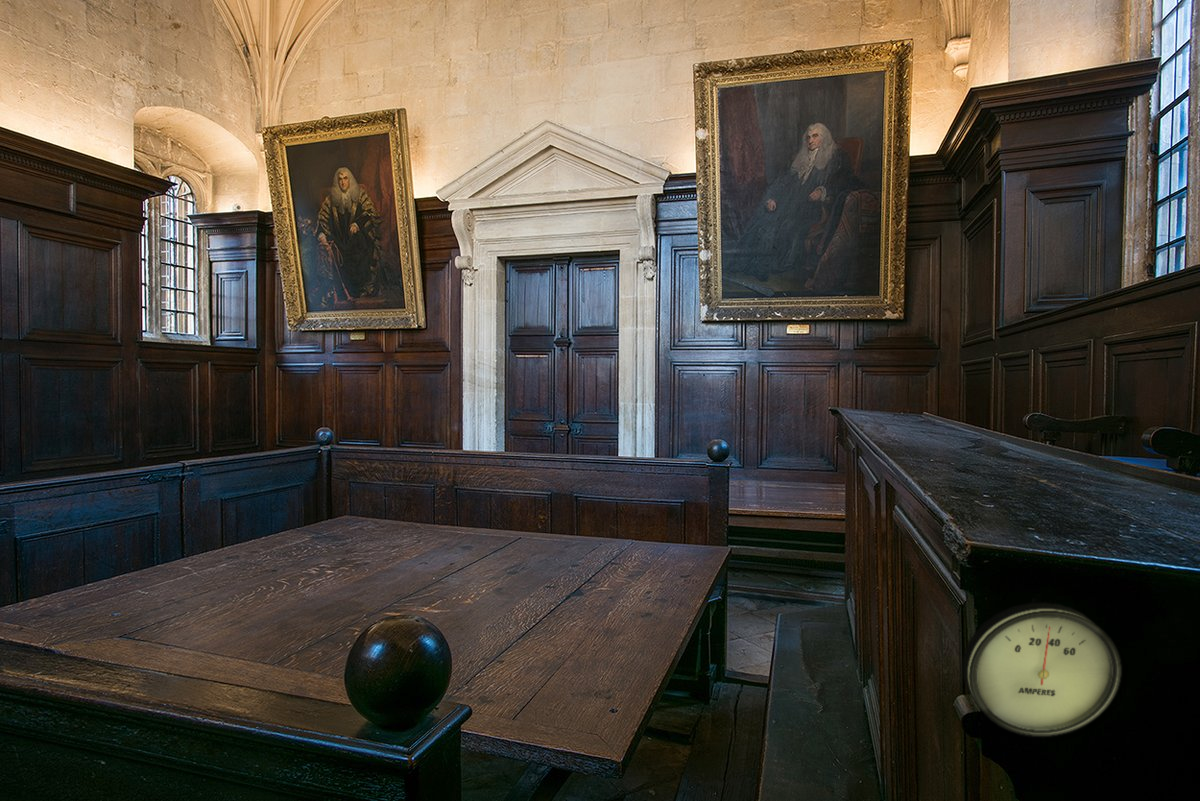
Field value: 30 A
